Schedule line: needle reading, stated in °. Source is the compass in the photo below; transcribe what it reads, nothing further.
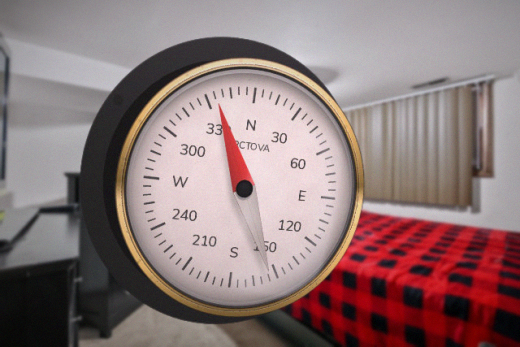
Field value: 335 °
